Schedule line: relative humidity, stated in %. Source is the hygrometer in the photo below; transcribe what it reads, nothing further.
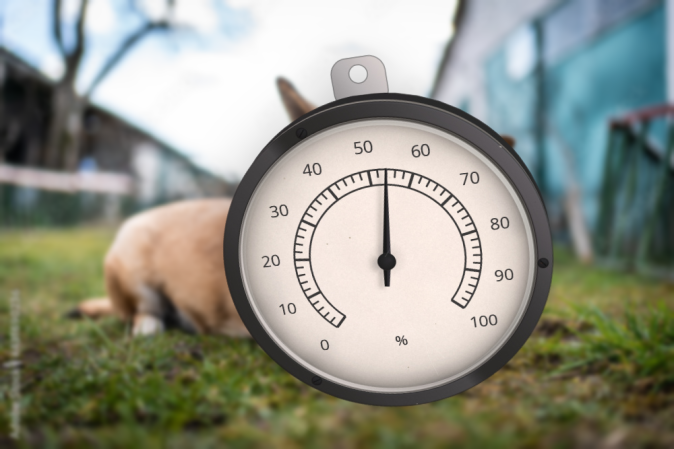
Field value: 54 %
